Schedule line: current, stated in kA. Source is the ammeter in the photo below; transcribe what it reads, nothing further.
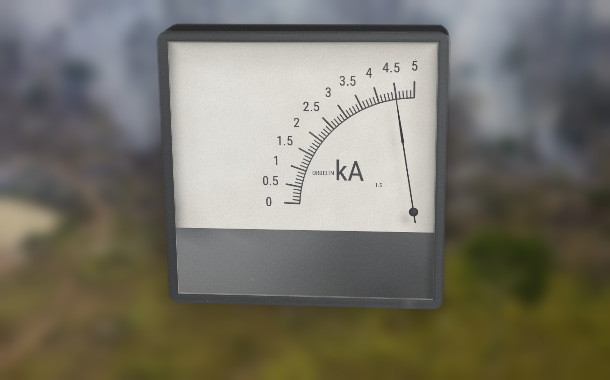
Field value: 4.5 kA
